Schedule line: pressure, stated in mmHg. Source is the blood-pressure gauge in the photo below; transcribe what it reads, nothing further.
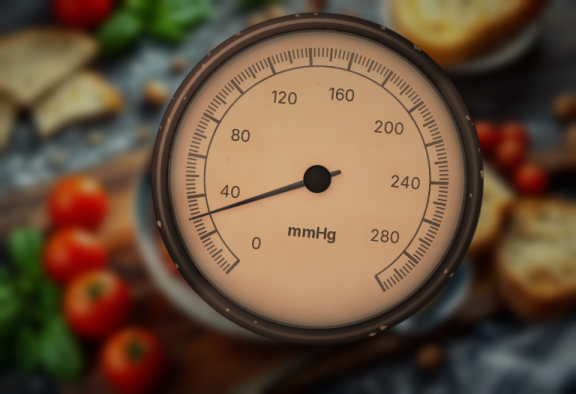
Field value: 30 mmHg
